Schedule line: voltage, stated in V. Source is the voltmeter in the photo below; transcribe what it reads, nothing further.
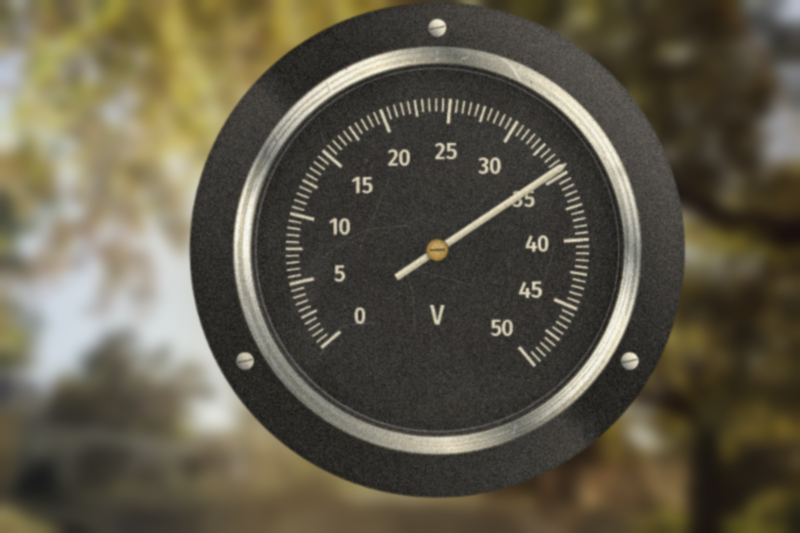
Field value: 34.5 V
